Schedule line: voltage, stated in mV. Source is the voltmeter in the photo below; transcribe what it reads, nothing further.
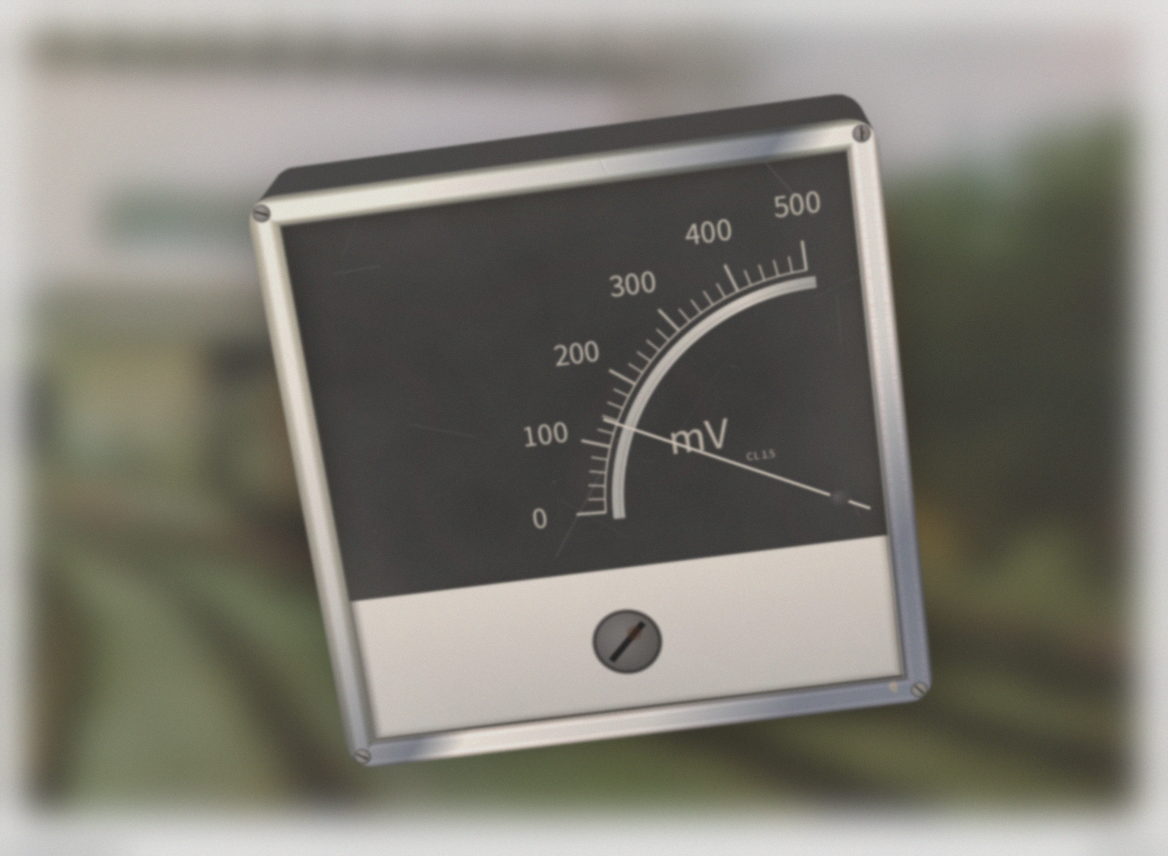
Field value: 140 mV
